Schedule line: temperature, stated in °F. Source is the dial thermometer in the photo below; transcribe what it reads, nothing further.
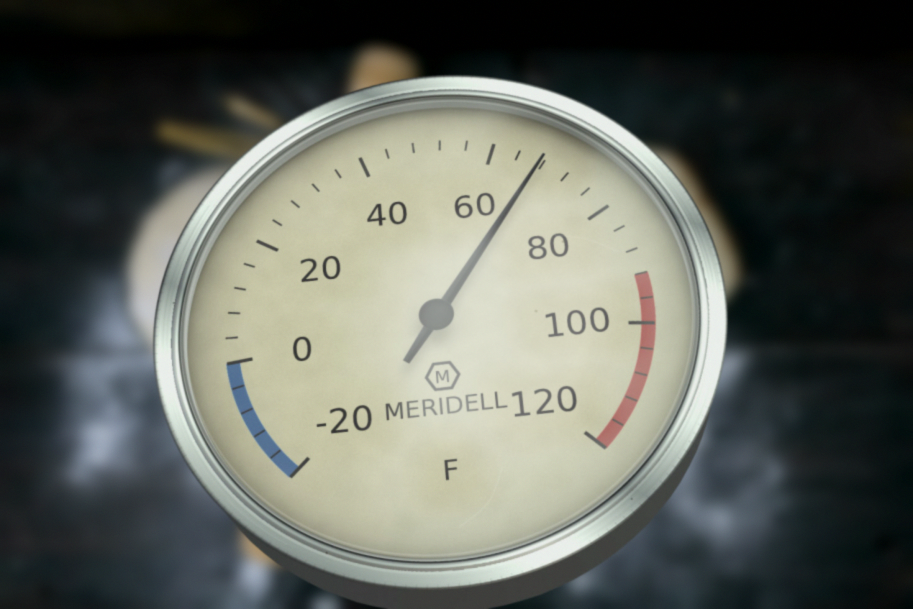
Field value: 68 °F
